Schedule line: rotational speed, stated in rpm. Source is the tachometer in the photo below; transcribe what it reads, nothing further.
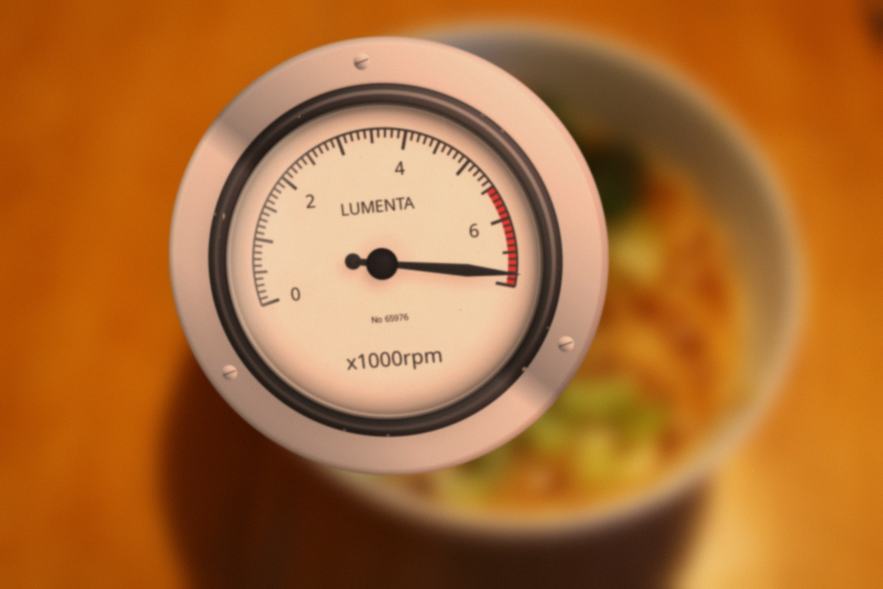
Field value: 6800 rpm
